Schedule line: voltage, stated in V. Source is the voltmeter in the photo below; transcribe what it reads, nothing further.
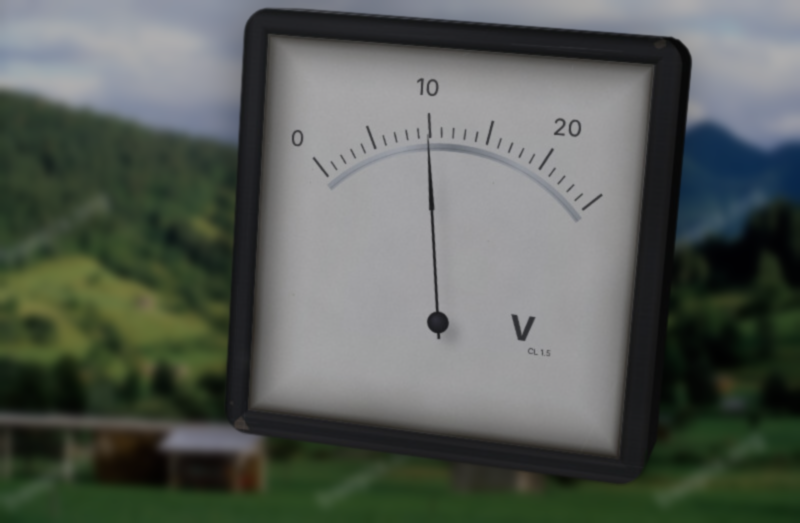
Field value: 10 V
